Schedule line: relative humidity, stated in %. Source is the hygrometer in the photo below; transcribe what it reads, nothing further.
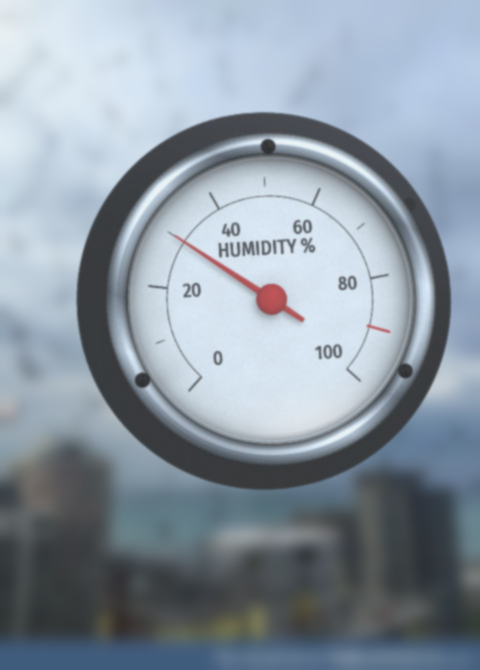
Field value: 30 %
